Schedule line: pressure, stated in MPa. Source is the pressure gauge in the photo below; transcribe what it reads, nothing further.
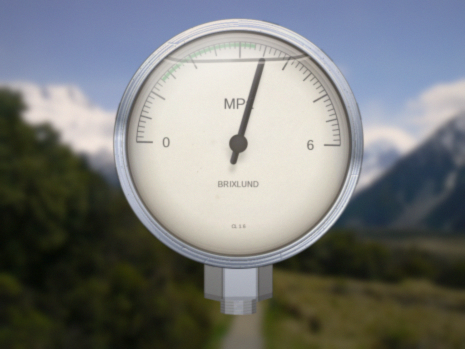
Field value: 3.5 MPa
